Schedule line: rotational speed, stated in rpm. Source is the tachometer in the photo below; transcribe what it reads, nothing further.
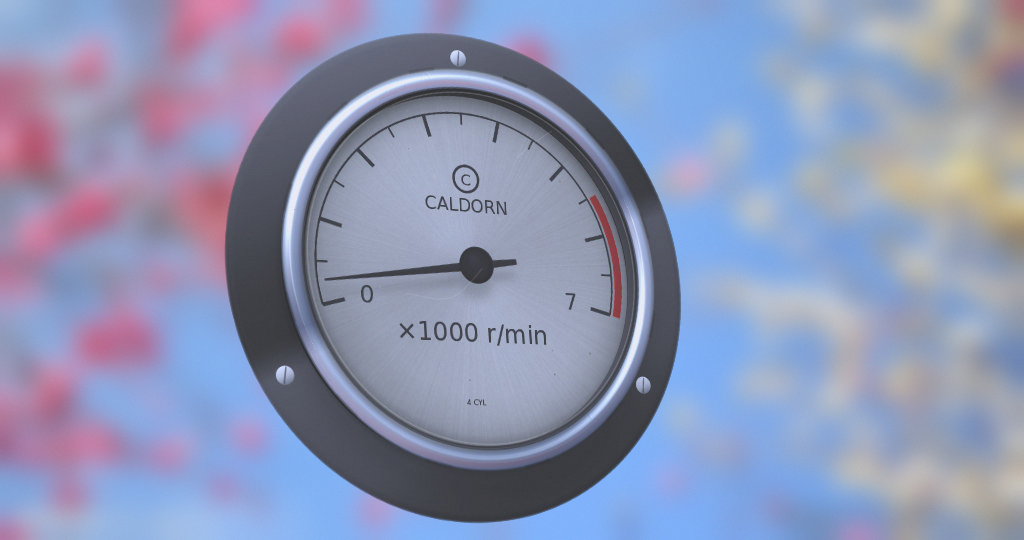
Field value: 250 rpm
